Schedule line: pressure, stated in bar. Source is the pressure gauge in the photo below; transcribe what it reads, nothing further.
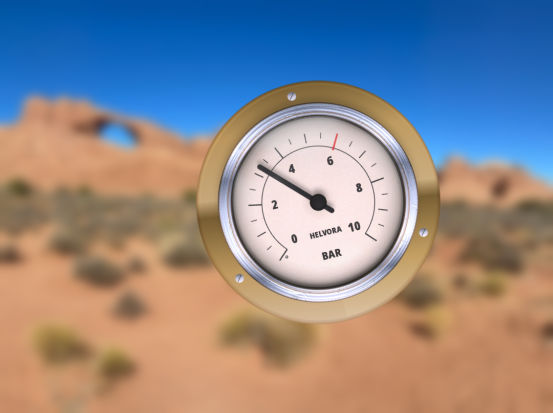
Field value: 3.25 bar
